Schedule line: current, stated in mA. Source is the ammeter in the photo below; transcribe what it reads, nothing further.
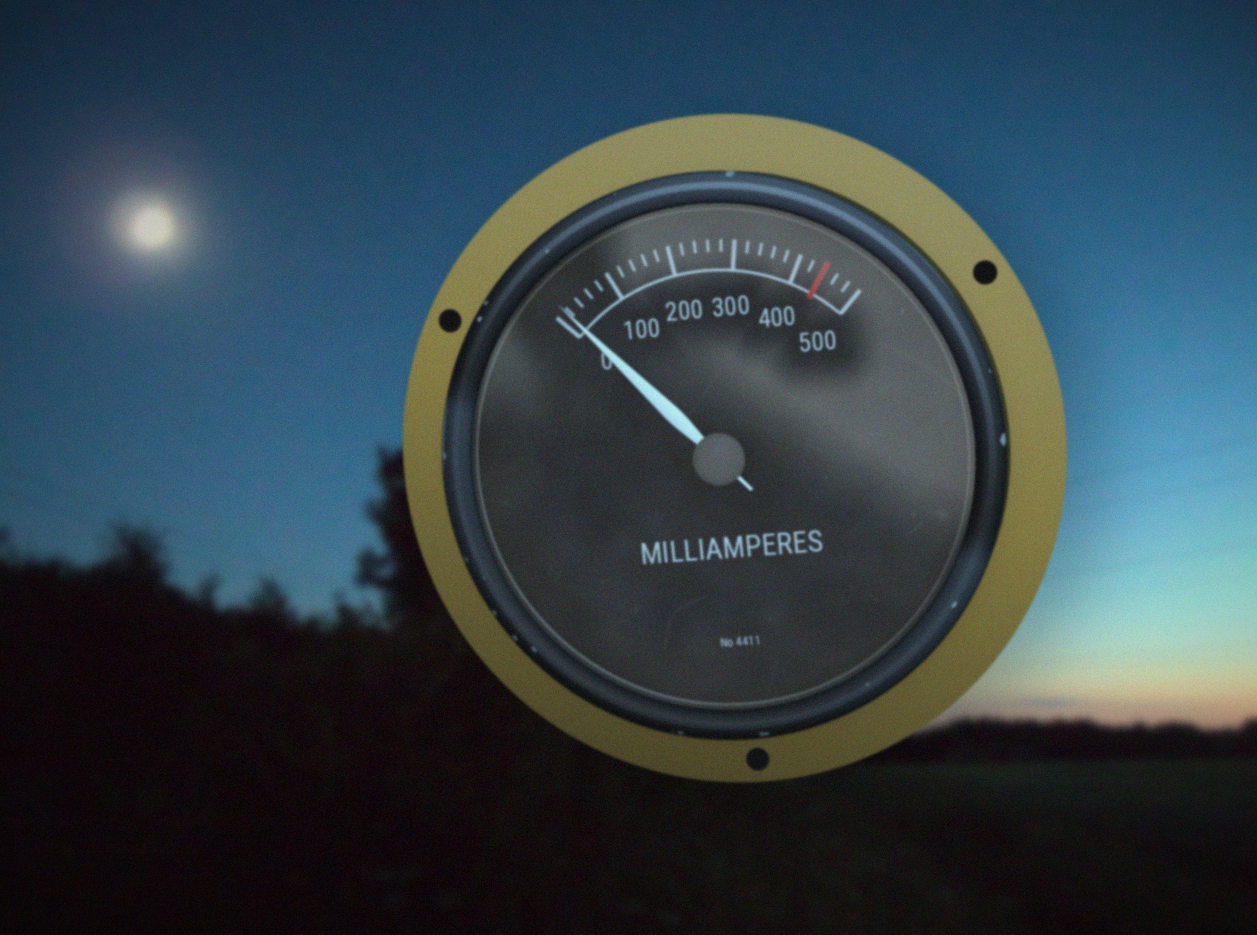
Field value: 20 mA
